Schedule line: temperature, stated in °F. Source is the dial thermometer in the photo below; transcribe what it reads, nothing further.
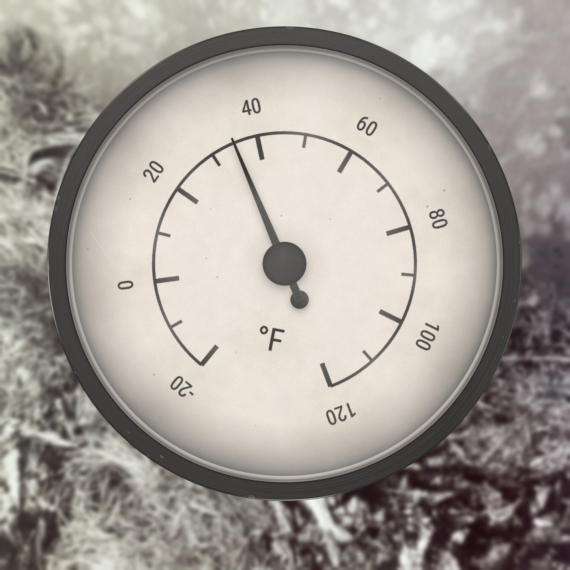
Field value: 35 °F
